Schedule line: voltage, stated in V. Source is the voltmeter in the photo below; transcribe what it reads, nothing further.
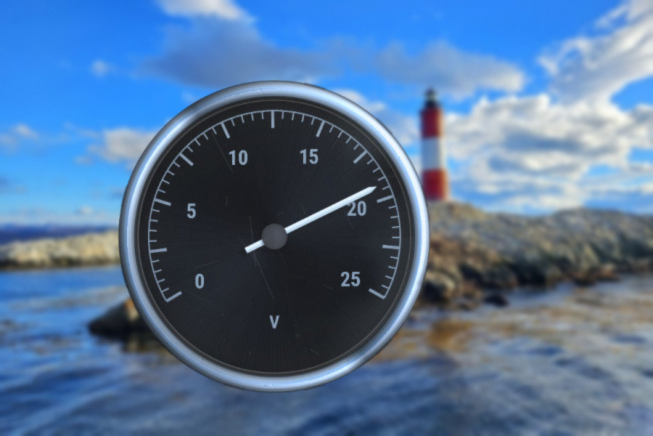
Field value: 19.25 V
